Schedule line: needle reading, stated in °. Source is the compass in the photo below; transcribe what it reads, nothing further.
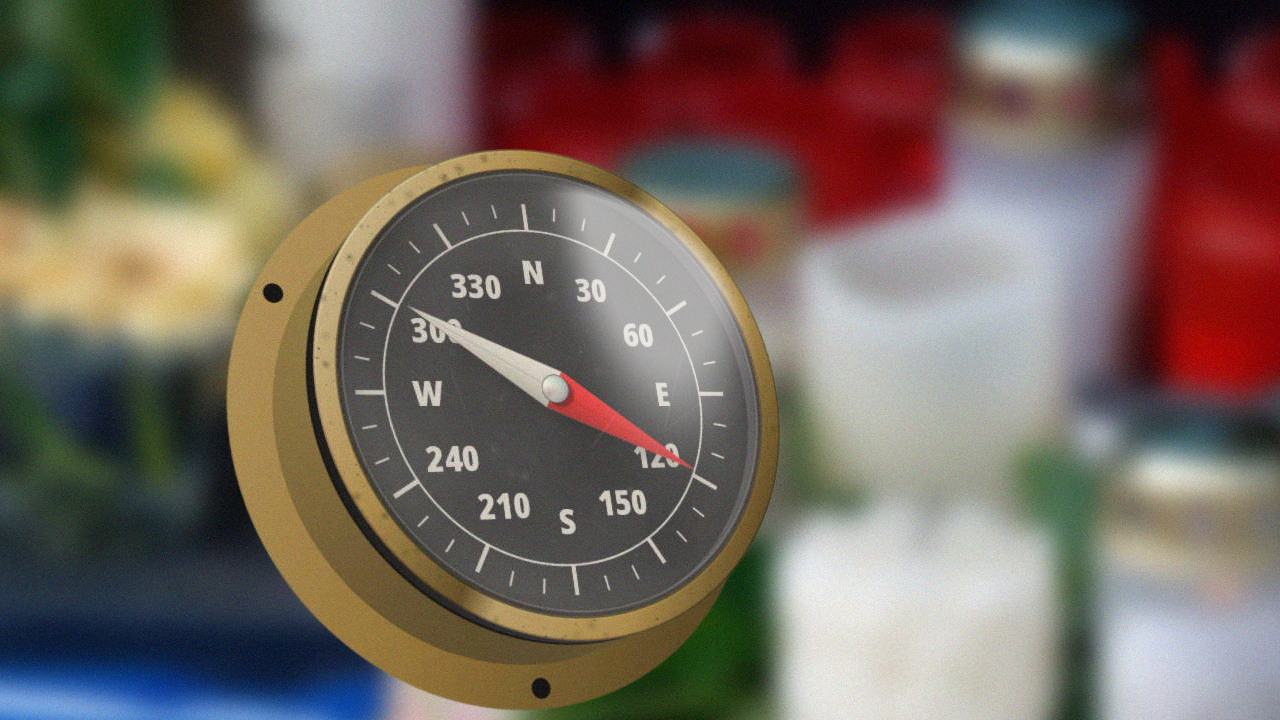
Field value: 120 °
